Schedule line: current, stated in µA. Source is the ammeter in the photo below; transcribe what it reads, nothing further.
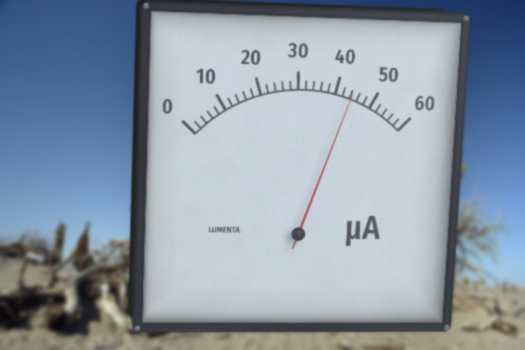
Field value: 44 µA
